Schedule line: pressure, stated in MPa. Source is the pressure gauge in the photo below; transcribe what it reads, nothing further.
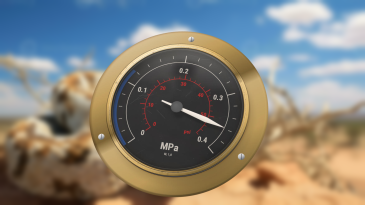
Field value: 0.36 MPa
